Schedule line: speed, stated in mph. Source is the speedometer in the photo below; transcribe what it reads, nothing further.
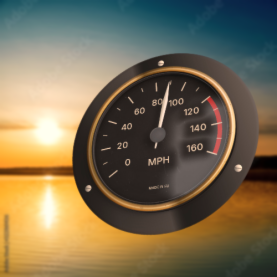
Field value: 90 mph
